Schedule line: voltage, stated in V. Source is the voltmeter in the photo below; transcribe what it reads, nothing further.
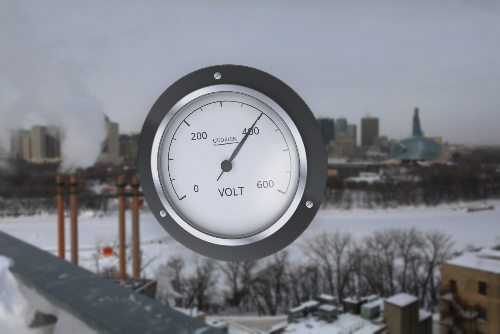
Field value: 400 V
